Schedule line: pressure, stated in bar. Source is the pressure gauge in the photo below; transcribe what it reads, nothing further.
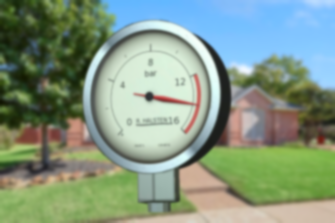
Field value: 14 bar
